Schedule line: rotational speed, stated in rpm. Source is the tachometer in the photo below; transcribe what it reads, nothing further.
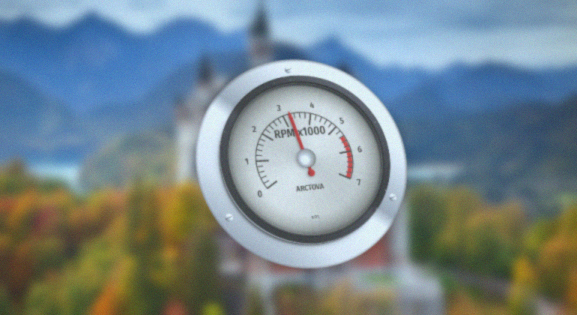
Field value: 3200 rpm
